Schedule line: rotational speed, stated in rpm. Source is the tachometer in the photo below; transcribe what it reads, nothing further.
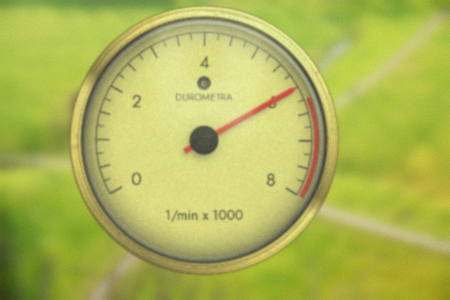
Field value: 6000 rpm
